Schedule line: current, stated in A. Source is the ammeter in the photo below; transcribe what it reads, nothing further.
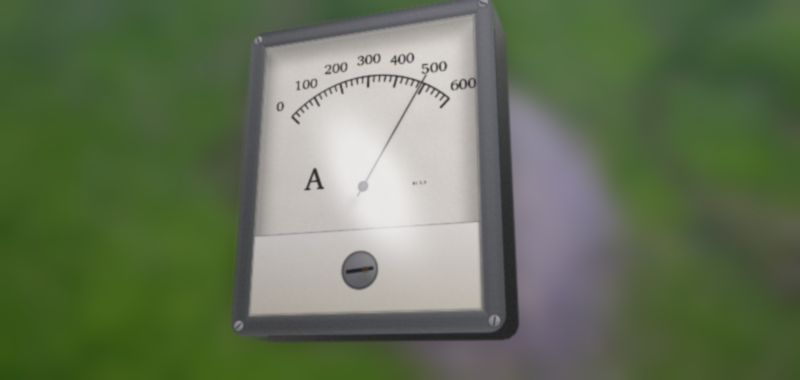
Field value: 500 A
